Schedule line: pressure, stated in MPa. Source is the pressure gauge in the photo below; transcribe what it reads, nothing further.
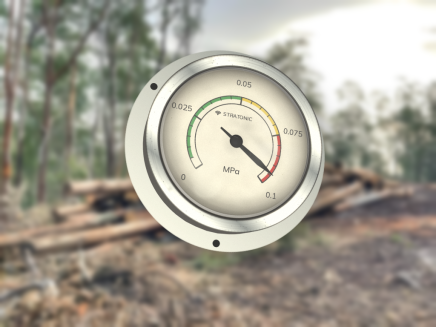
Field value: 0.095 MPa
